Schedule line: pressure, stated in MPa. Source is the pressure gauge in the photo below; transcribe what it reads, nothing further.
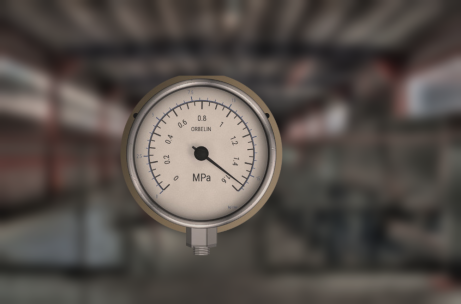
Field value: 1.55 MPa
